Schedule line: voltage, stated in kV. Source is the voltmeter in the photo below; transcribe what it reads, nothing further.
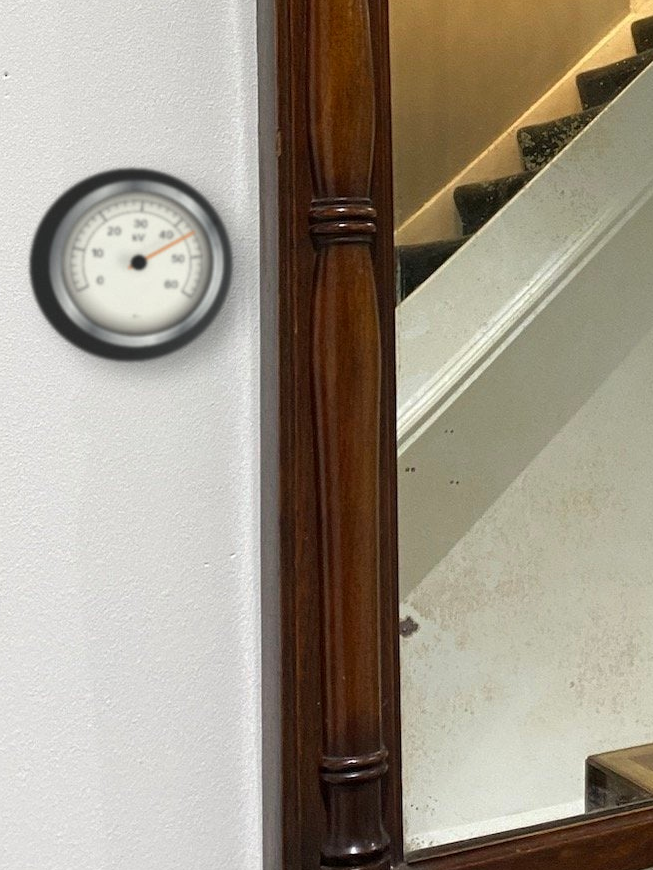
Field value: 44 kV
